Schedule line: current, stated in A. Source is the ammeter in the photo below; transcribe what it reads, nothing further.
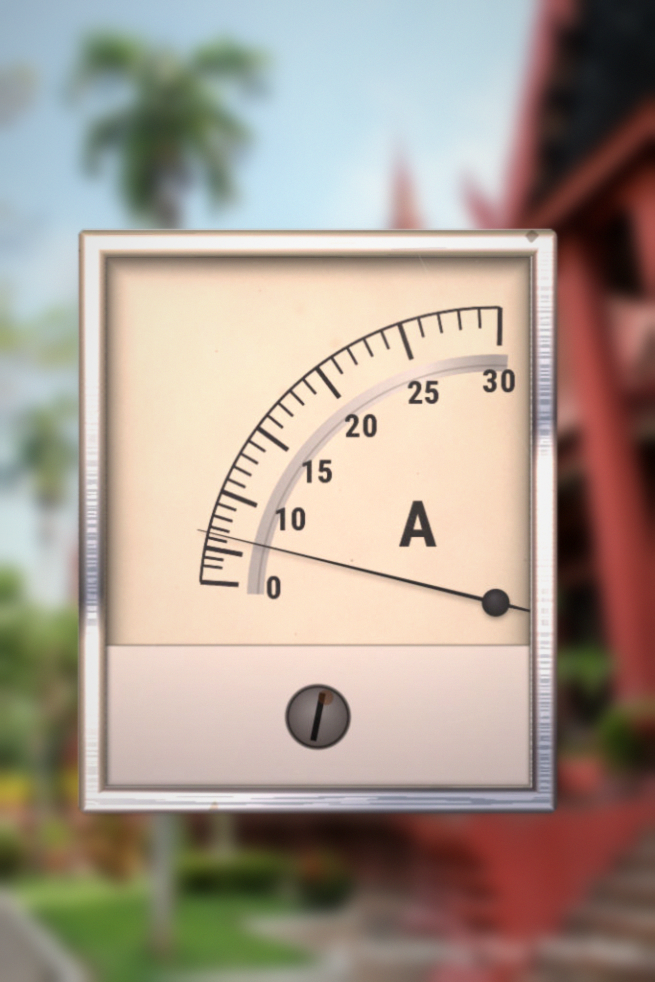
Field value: 6.5 A
